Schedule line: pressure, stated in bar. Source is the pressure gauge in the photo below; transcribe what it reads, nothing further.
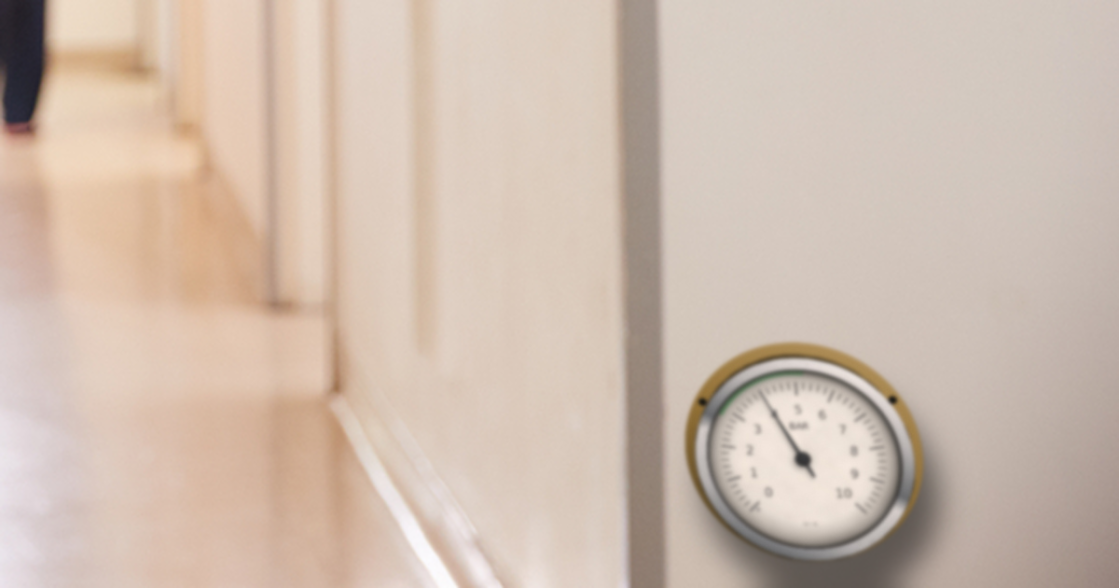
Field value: 4 bar
